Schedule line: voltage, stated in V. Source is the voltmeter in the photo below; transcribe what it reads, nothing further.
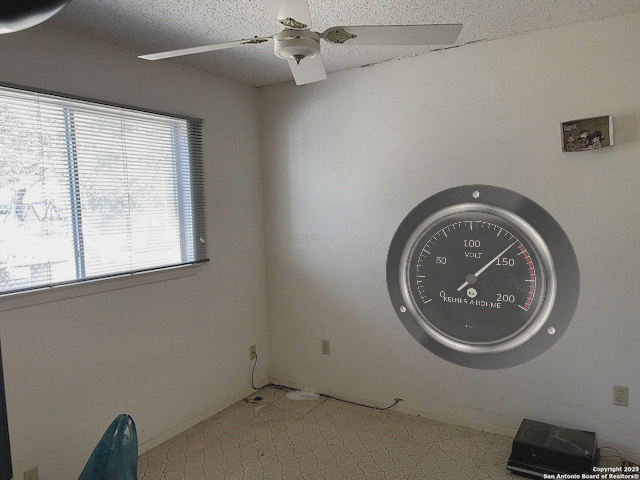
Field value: 140 V
